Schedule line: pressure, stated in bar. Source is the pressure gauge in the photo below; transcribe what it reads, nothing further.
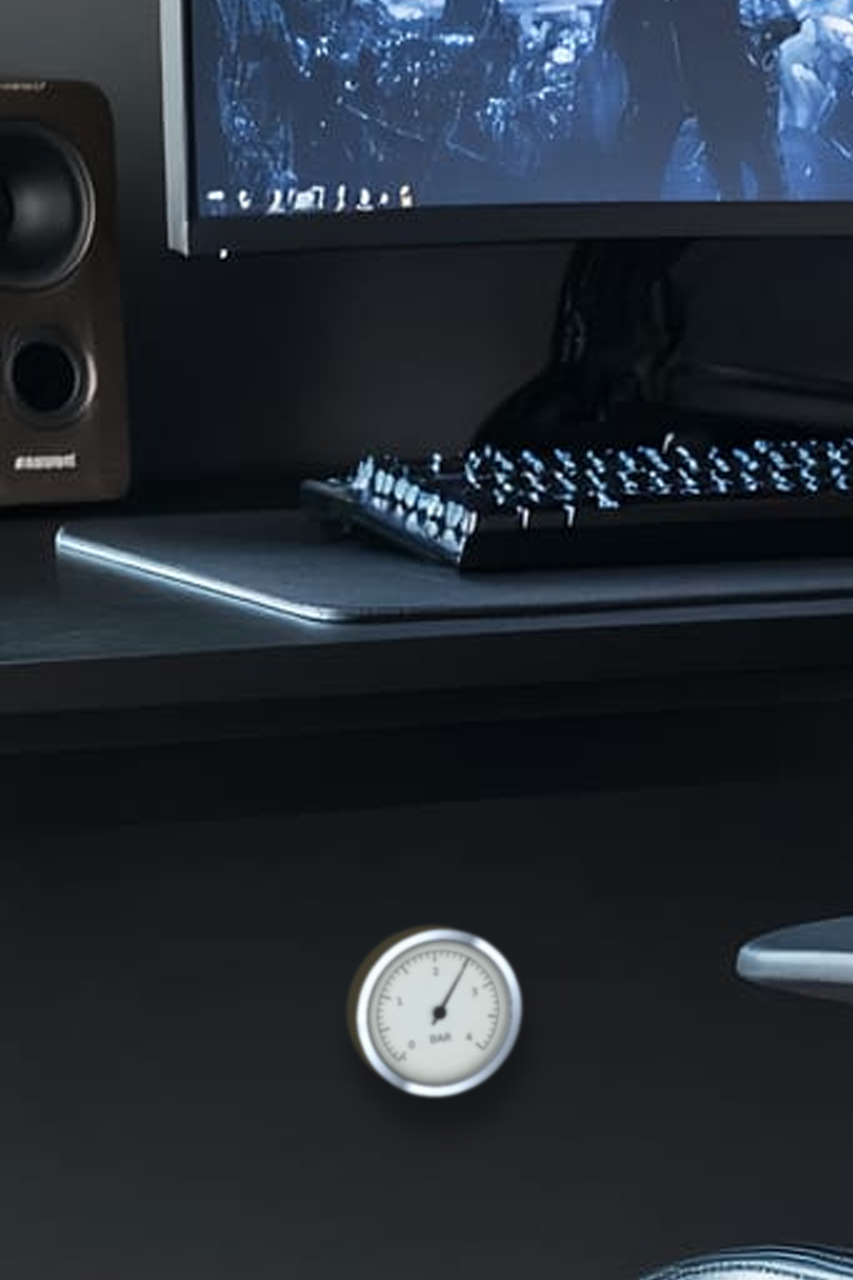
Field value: 2.5 bar
